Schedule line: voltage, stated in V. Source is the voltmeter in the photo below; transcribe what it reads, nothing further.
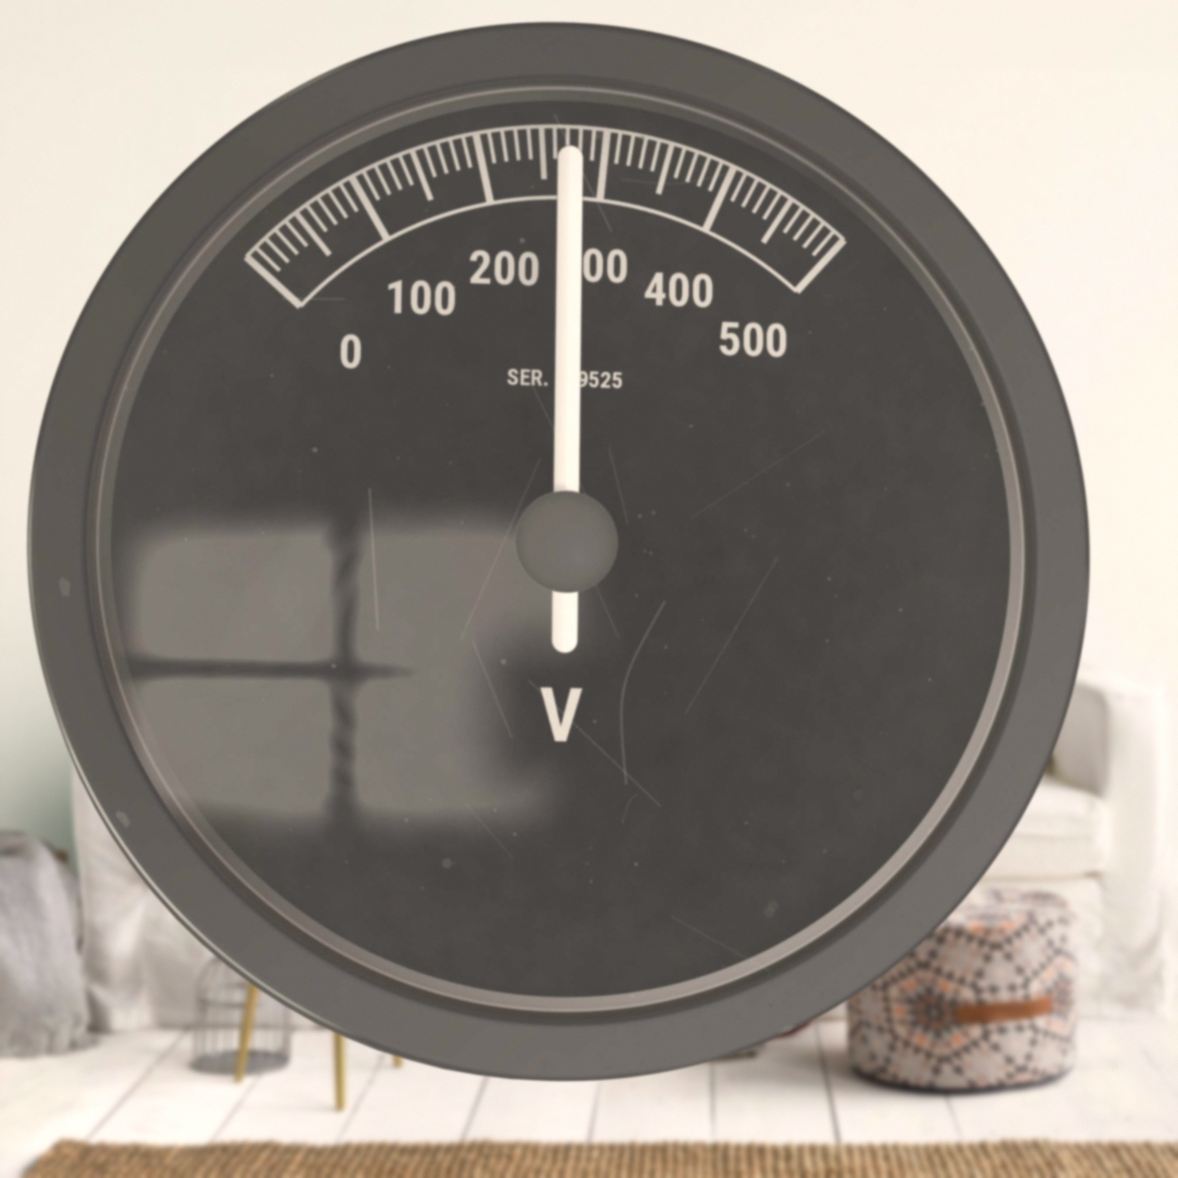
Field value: 270 V
